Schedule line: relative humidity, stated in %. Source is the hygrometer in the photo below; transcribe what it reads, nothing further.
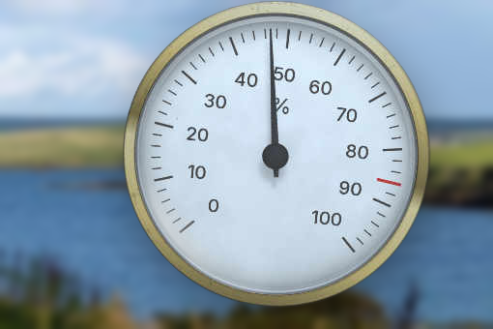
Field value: 47 %
